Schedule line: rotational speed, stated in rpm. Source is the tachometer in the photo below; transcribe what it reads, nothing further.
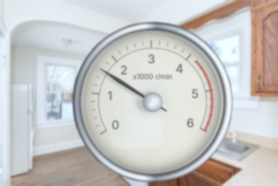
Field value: 1600 rpm
